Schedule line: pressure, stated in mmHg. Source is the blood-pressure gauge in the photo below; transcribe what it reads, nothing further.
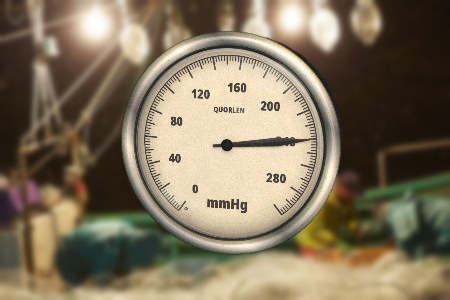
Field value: 240 mmHg
